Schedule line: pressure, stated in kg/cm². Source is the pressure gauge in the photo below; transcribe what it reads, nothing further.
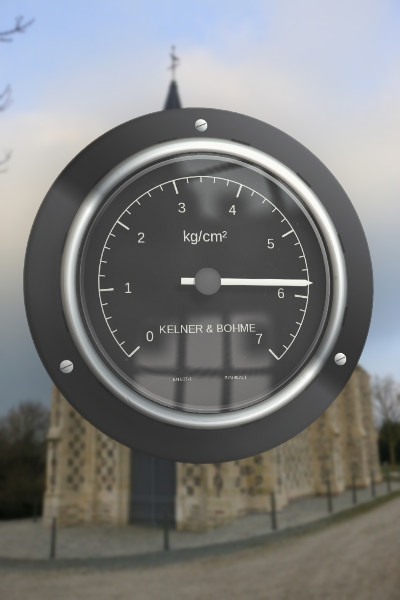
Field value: 5.8 kg/cm²
